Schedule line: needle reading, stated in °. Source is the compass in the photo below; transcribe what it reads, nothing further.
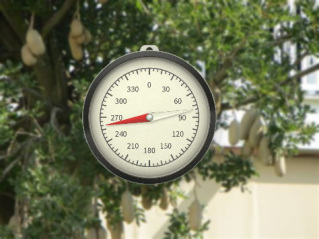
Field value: 260 °
